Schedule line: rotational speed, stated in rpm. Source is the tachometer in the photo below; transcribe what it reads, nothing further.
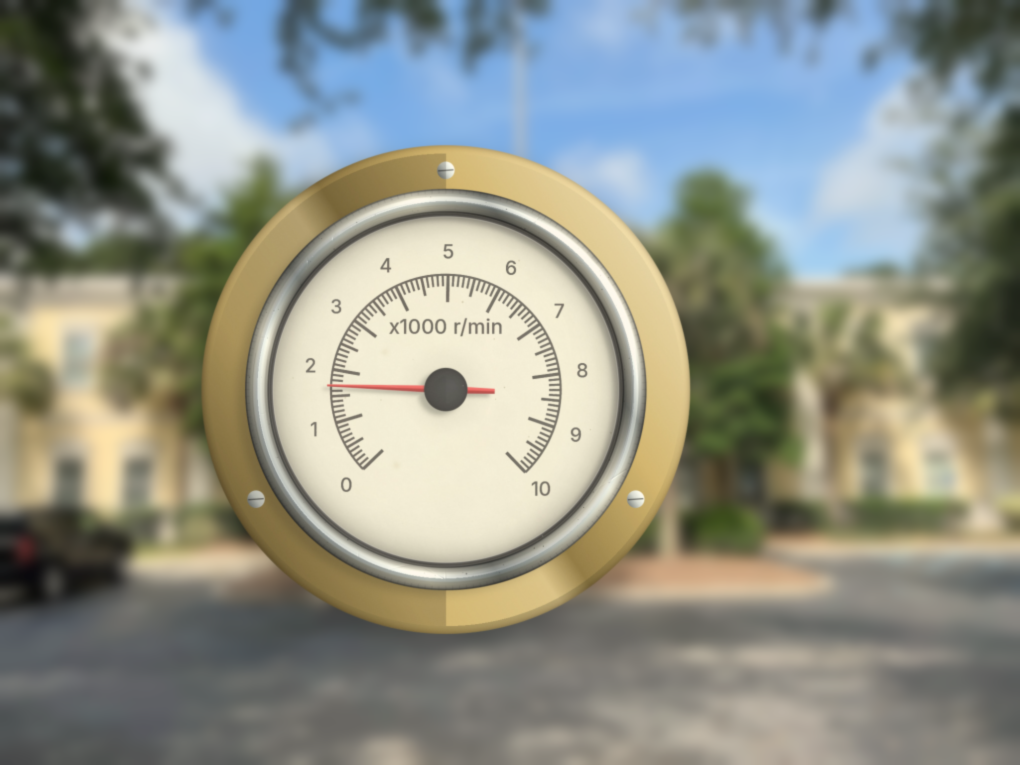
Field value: 1700 rpm
